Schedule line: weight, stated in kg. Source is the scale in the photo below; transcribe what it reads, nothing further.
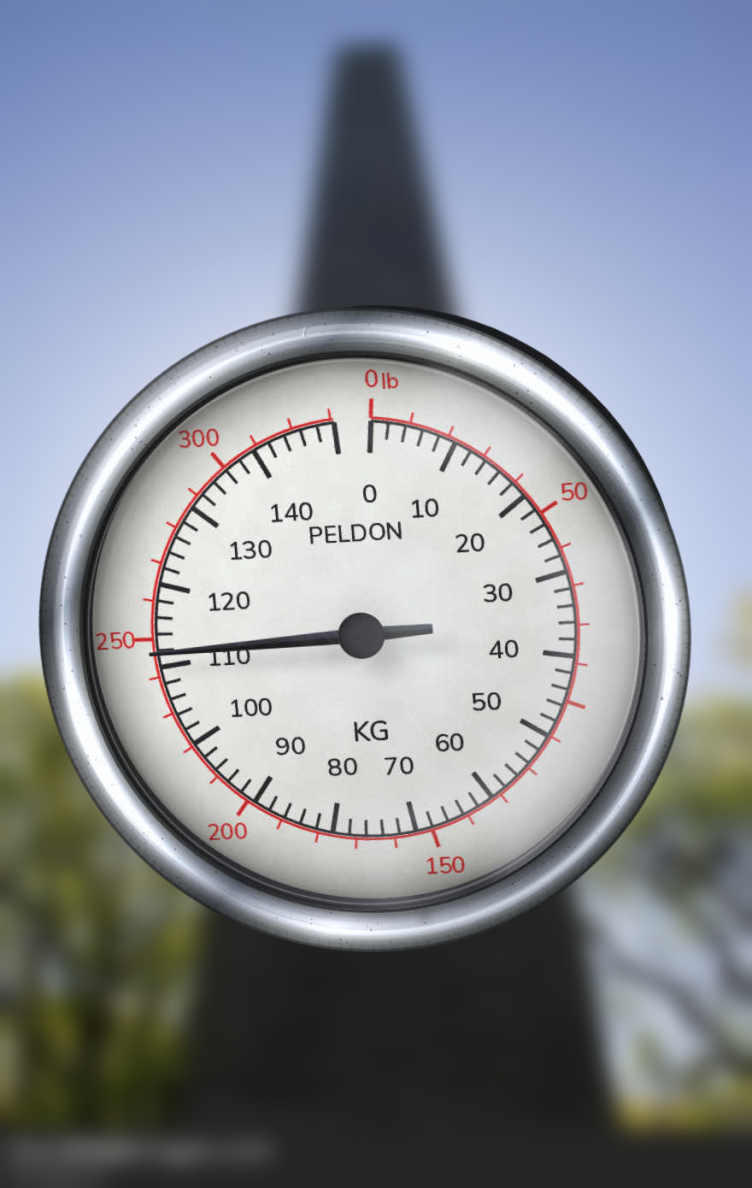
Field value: 112 kg
